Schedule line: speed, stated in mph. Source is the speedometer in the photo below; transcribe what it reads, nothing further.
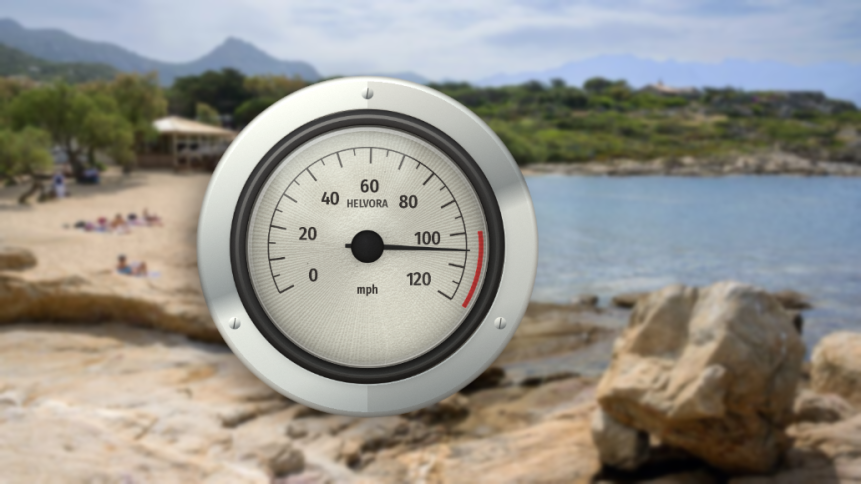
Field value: 105 mph
